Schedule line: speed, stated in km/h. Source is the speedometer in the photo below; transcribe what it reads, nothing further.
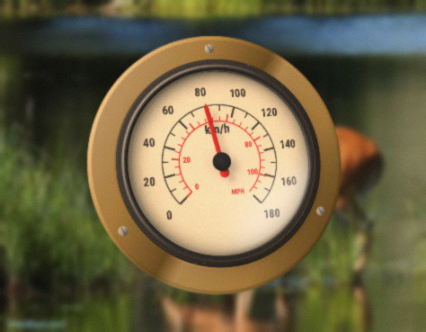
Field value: 80 km/h
